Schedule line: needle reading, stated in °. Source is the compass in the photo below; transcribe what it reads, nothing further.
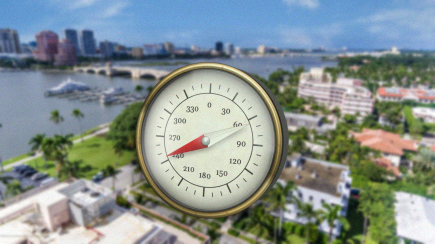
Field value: 245 °
